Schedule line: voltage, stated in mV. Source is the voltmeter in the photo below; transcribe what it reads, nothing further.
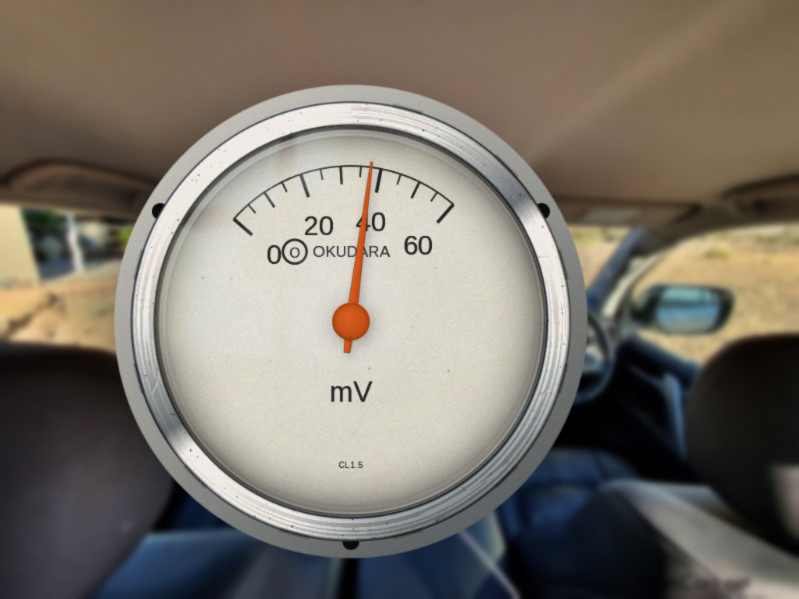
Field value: 37.5 mV
